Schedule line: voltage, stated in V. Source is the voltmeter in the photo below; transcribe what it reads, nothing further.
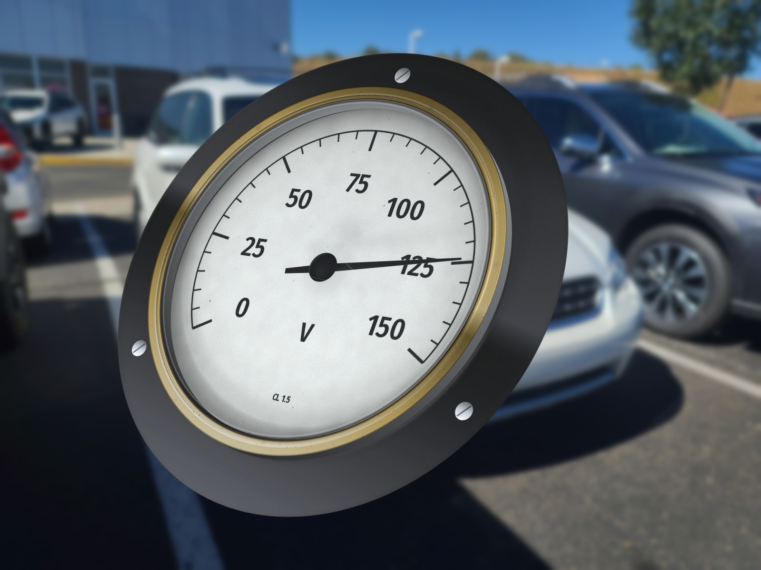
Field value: 125 V
